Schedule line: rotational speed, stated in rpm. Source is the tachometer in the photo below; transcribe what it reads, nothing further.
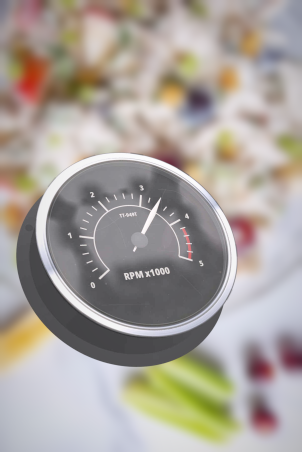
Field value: 3400 rpm
